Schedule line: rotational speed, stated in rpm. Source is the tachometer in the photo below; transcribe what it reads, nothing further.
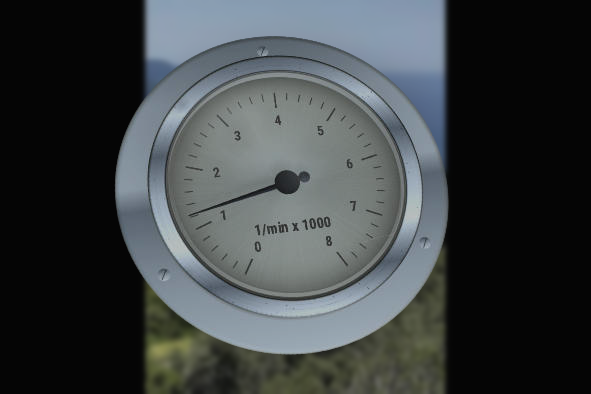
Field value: 1200 rpm
